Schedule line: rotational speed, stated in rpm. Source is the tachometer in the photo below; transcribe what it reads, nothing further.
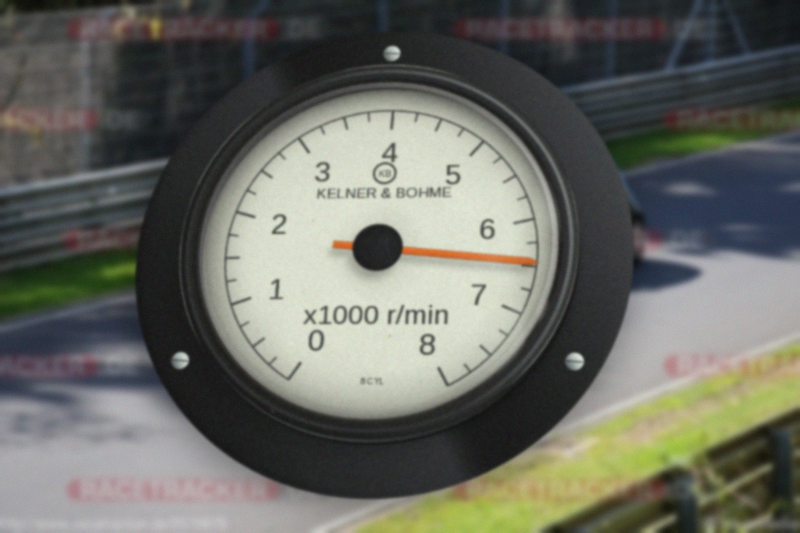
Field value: 6500 rpm
